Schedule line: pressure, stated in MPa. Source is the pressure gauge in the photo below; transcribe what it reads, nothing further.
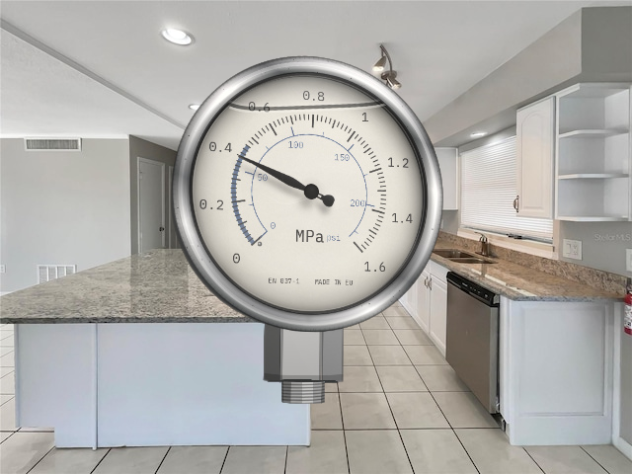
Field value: 0.4 MPa
